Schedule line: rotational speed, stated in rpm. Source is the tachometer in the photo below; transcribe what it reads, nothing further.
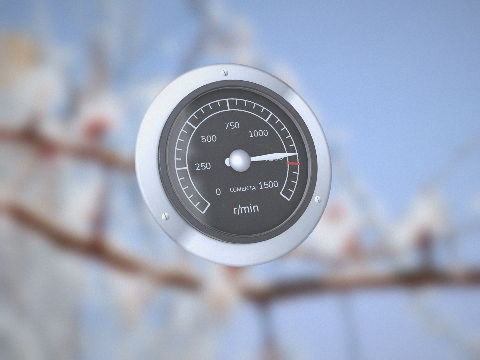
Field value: 1250 rpm
